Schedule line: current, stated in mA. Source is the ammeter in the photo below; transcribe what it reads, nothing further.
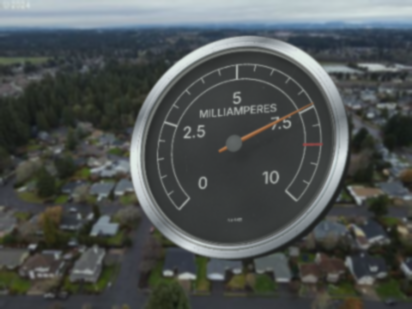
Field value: 7.5 mA
